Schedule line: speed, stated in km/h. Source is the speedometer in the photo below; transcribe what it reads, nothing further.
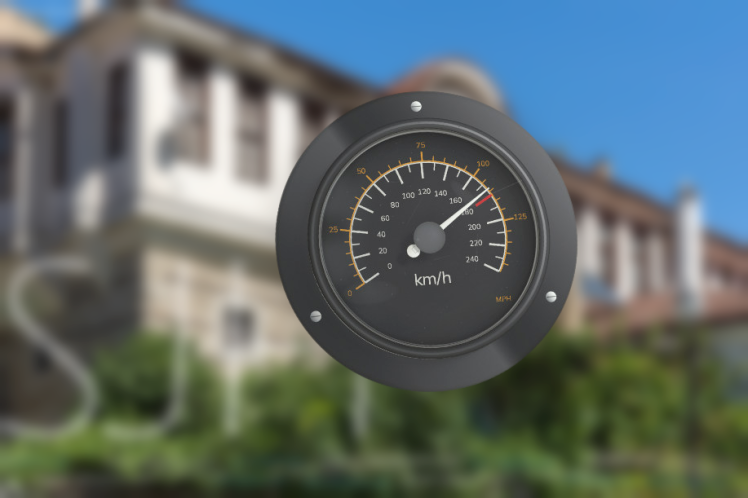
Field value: 175 km/h
